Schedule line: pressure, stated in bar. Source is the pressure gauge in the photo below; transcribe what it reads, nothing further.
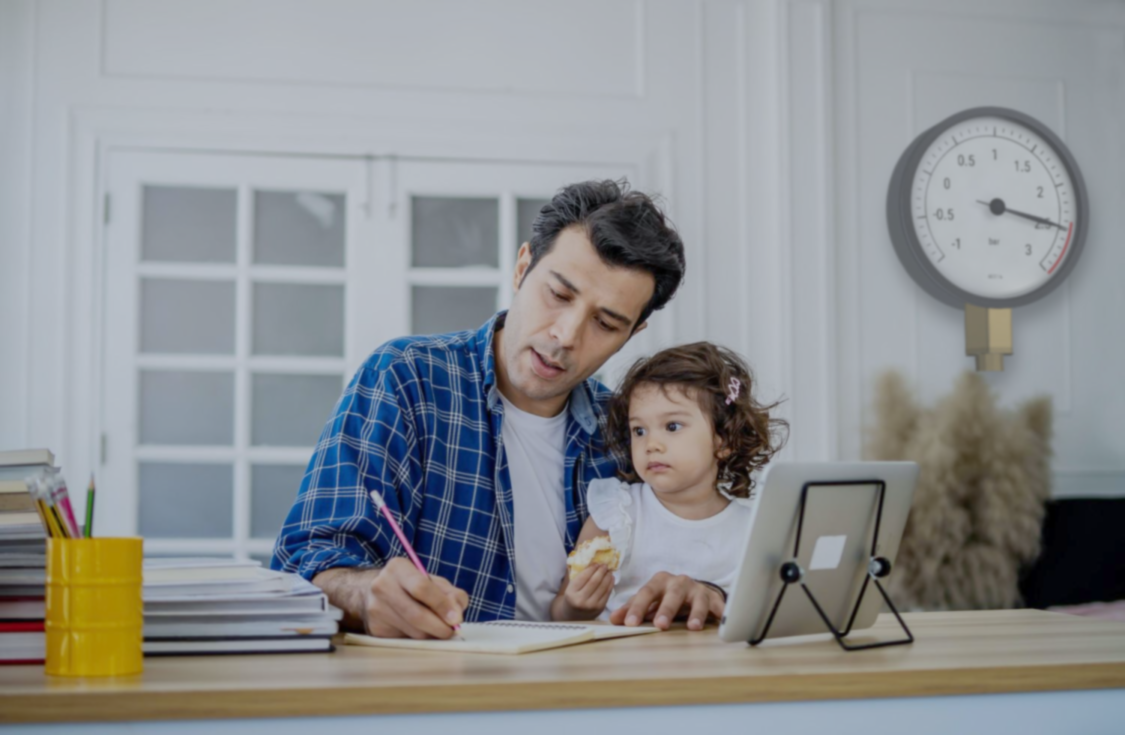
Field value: 2.5 bar
